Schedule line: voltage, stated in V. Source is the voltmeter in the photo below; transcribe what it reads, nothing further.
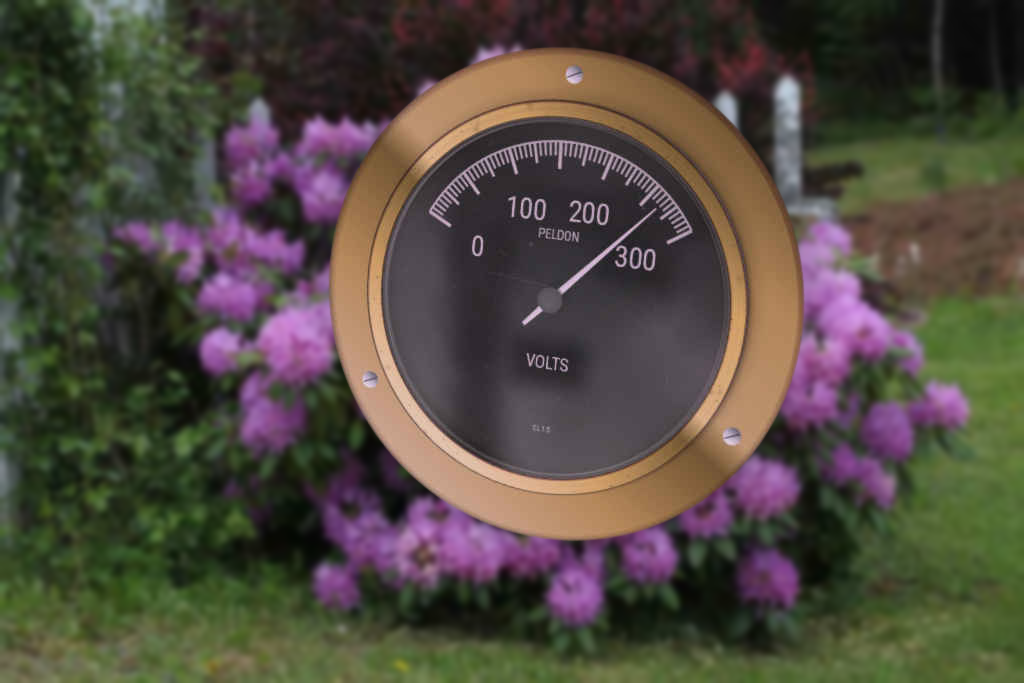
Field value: 265 V
